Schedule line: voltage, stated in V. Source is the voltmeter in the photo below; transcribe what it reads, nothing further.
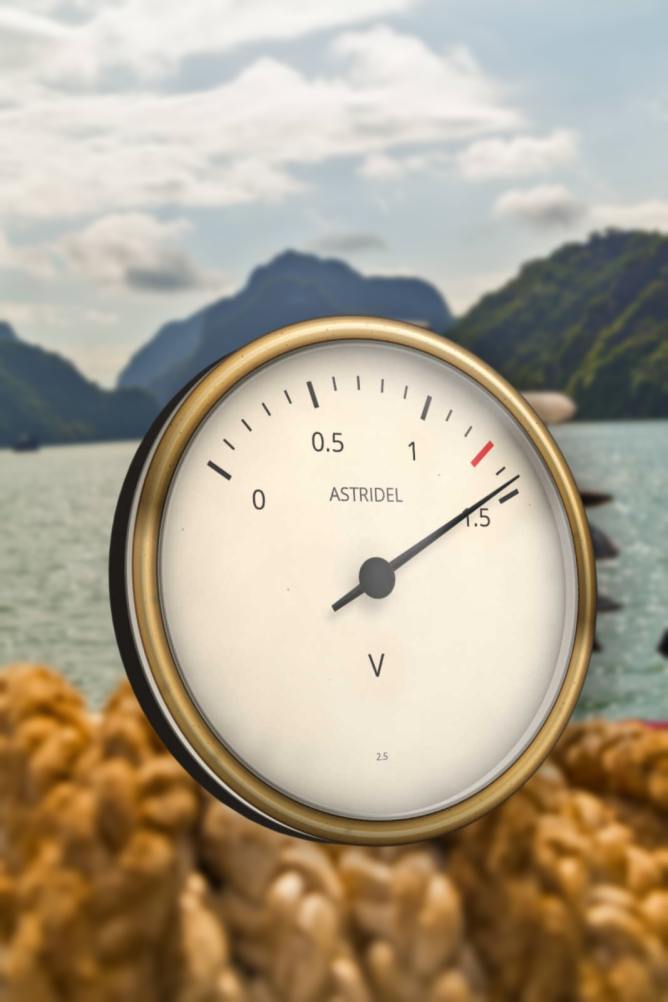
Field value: 1.45 V
